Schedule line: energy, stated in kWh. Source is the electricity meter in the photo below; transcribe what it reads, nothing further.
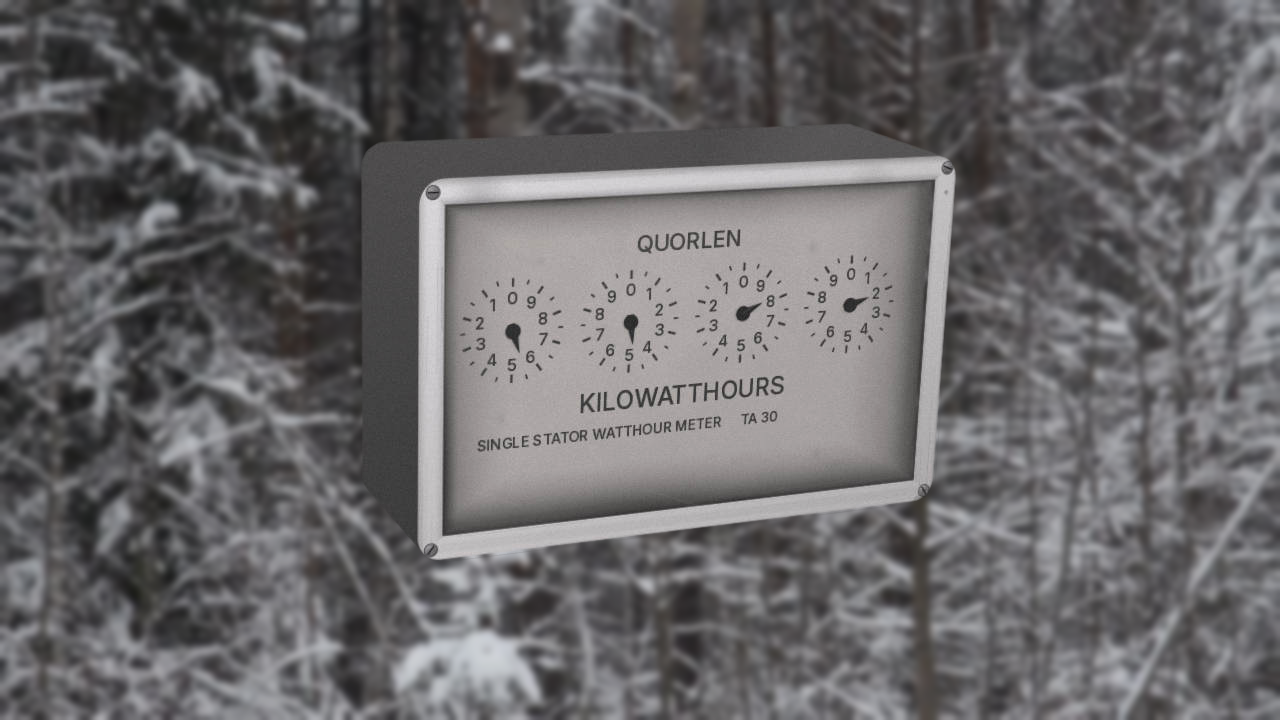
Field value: 5482 kWh
